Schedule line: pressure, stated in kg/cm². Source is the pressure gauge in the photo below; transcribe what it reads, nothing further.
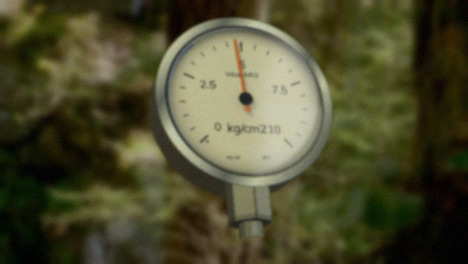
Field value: 4.75 kg/cm²
